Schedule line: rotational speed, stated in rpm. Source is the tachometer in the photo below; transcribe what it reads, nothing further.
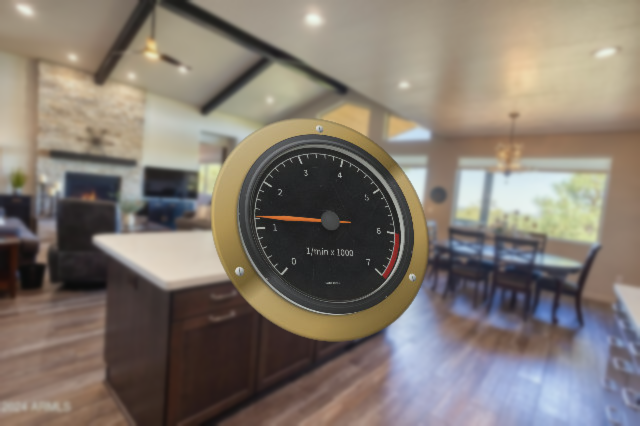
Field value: 1200 rpm
